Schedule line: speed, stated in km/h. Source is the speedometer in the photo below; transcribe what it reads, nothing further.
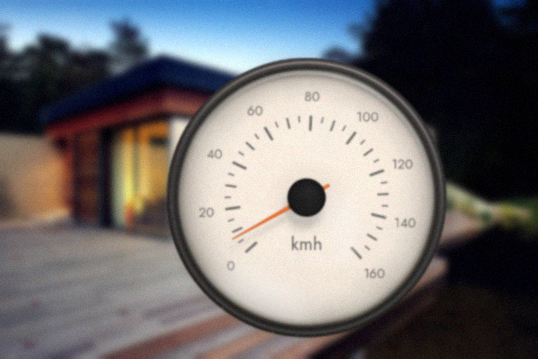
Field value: 7.5 km/h
